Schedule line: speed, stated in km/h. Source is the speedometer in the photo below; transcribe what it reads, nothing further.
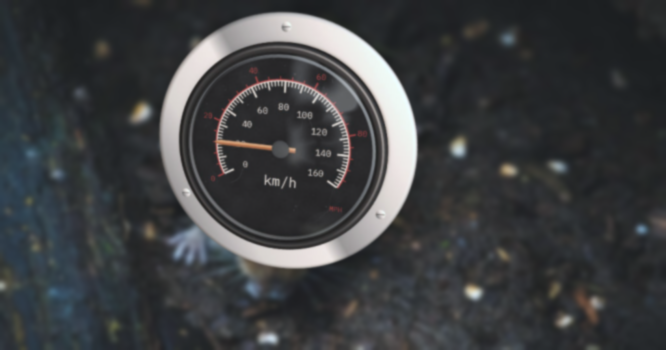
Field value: 20 km/h
